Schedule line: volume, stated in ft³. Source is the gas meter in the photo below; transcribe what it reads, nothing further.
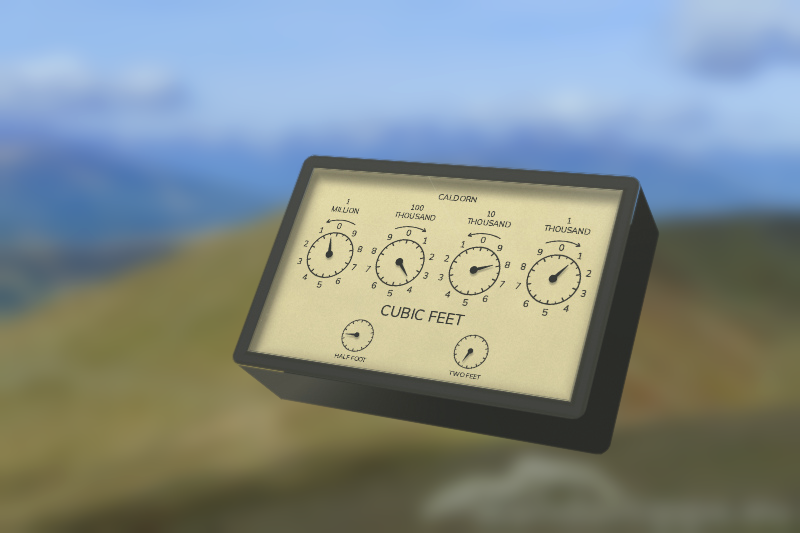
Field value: 38100 ft³
